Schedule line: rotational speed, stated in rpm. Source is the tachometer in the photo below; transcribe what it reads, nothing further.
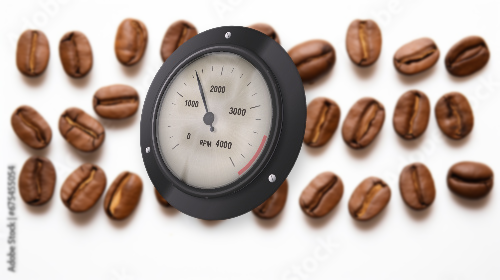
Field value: 1500 rpm
